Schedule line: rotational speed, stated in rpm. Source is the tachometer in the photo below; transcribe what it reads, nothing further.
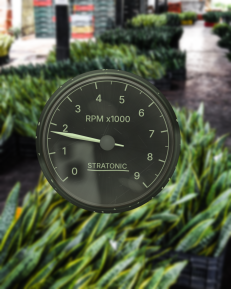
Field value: 1750 rpm
